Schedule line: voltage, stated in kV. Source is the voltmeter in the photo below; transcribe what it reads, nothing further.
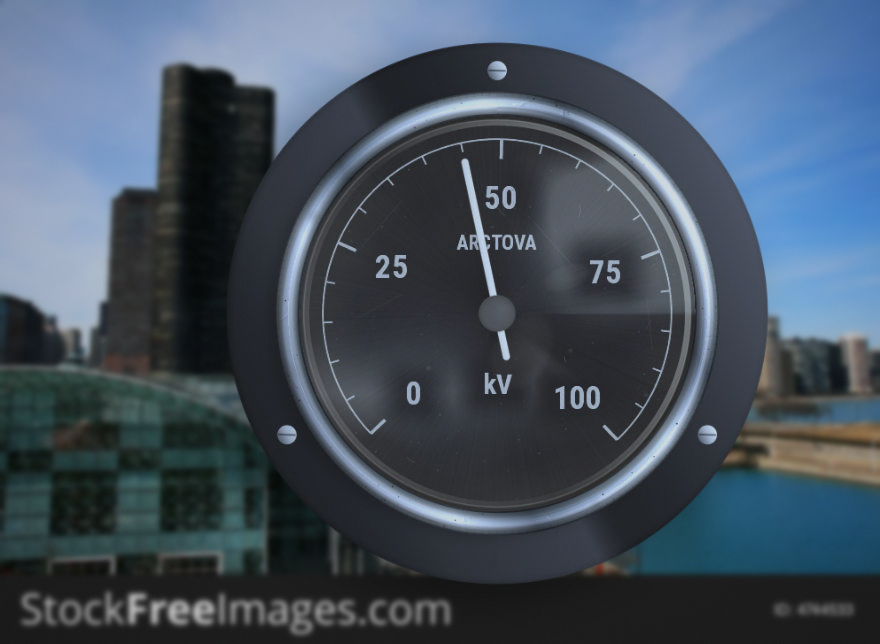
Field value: 45 kV
